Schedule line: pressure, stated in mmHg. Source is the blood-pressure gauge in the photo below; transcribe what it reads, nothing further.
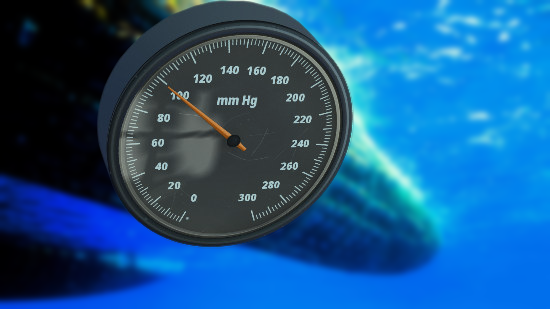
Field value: 100 mmHg
